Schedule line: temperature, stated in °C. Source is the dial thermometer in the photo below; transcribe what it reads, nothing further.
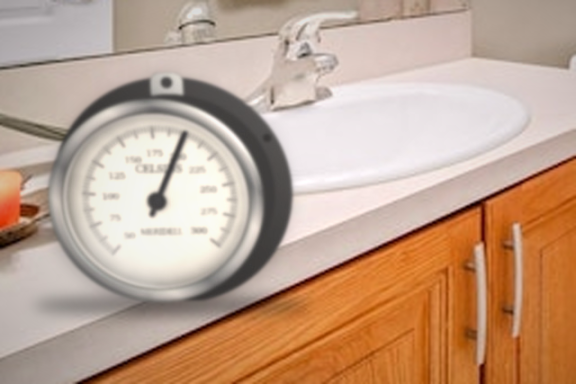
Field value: 200 °C
